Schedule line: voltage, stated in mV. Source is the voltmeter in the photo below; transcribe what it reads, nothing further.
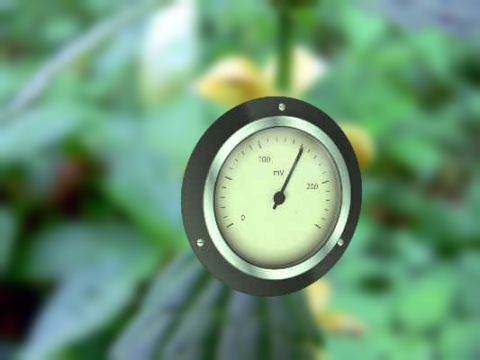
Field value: 150 mV
